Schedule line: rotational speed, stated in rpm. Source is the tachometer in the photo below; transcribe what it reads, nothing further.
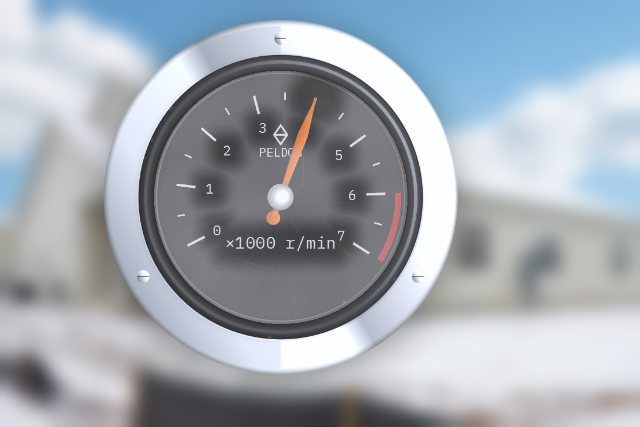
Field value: 4000 rpm
